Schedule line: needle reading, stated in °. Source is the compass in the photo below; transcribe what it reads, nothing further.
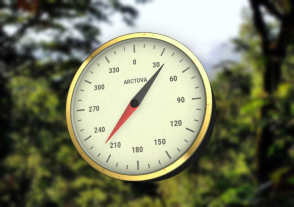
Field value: 220 °
